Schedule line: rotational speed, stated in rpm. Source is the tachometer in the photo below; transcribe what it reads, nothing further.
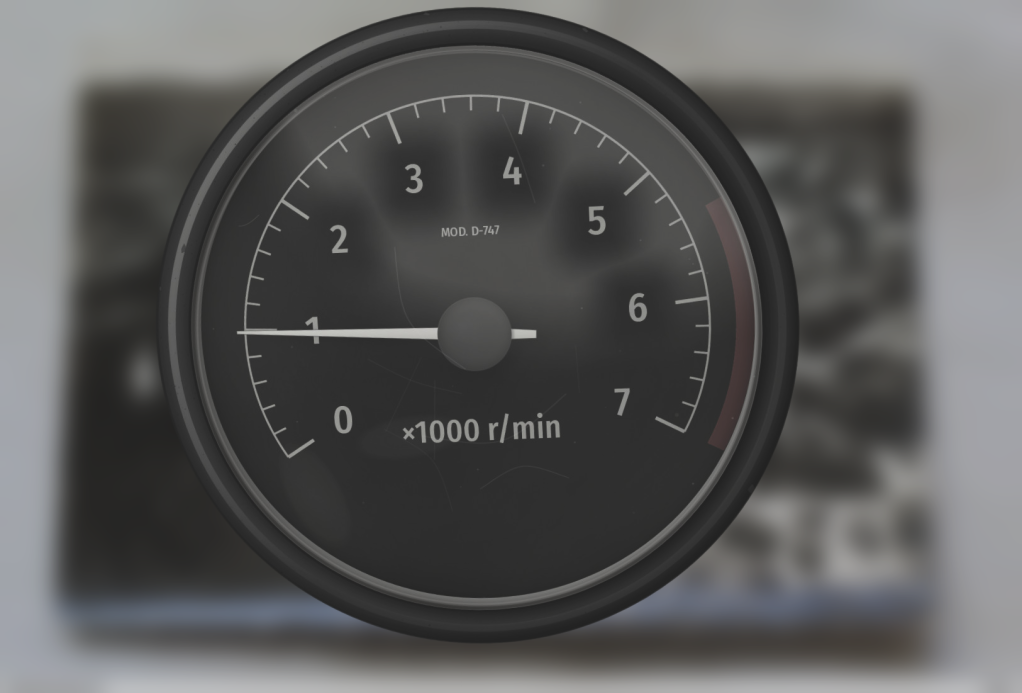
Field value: 1000 rpm
